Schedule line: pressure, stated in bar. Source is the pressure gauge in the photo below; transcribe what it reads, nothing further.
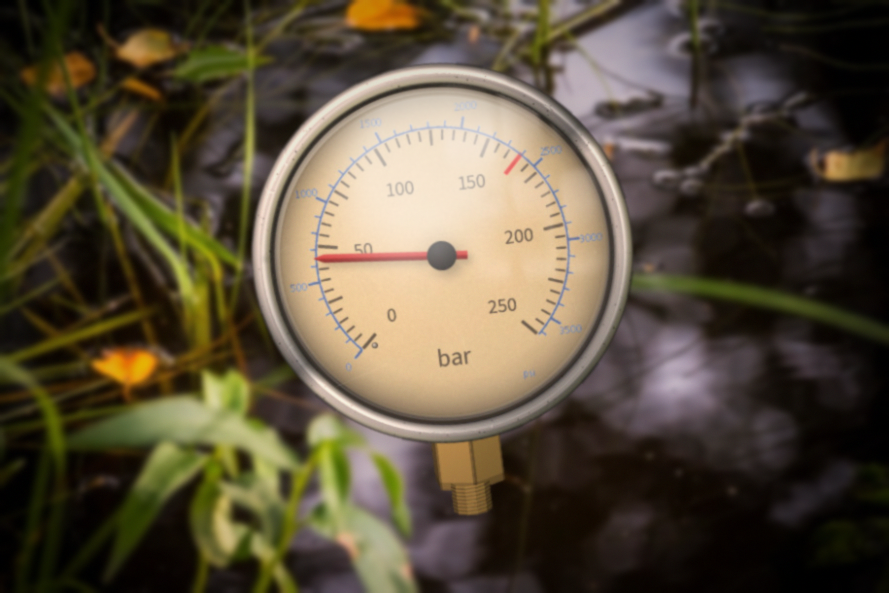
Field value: 45 bar
